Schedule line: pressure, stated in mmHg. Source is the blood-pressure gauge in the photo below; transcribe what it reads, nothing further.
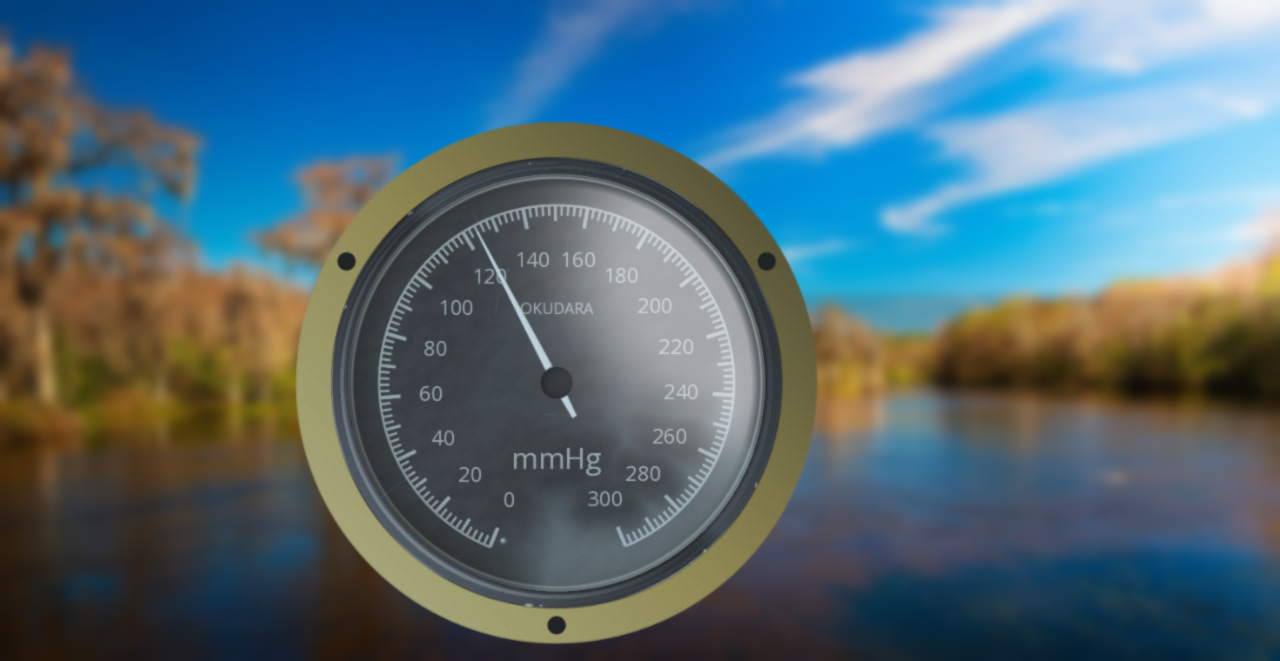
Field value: 124 mmHg
